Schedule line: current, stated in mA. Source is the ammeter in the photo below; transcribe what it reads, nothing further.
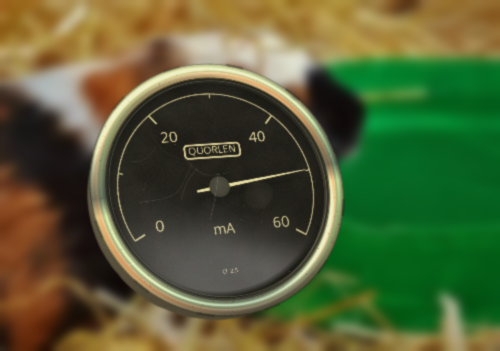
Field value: 50 mA
